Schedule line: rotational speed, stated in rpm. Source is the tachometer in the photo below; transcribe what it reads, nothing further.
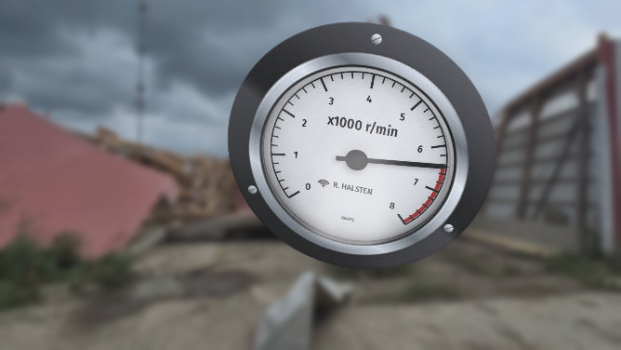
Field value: 6400 rpm
